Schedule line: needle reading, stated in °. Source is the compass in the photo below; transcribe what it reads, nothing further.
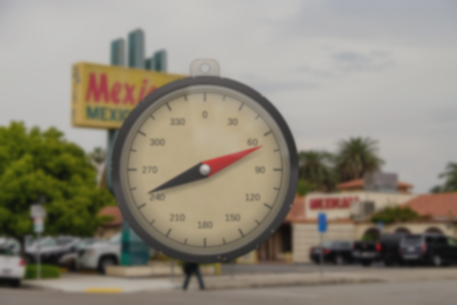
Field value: 67.5 °
